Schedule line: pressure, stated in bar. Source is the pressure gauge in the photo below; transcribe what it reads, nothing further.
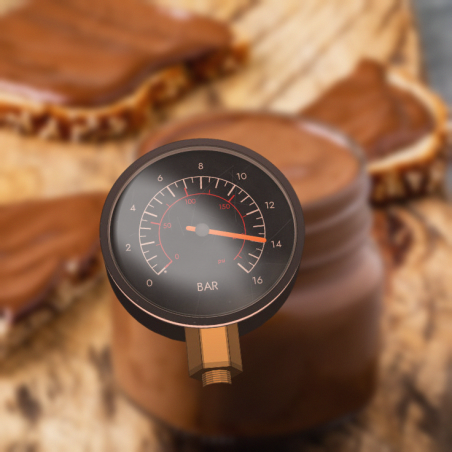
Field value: 14 bar
